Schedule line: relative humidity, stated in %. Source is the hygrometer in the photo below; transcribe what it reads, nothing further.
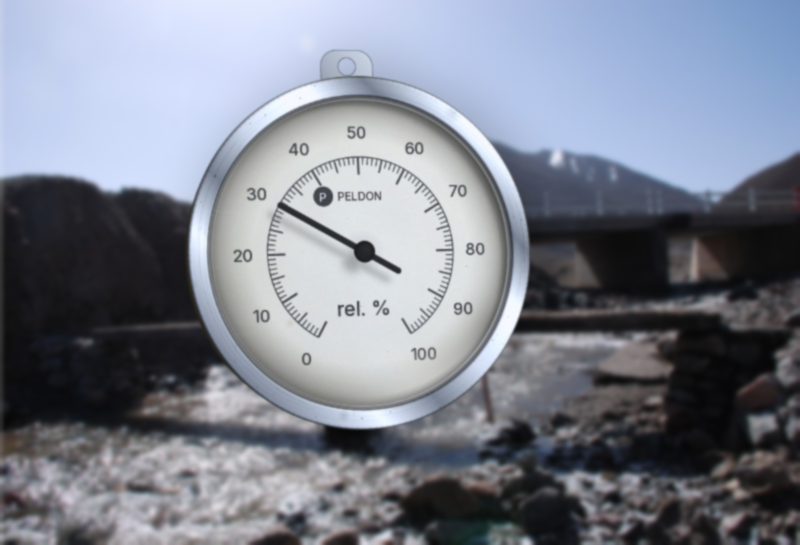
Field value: 30 %
